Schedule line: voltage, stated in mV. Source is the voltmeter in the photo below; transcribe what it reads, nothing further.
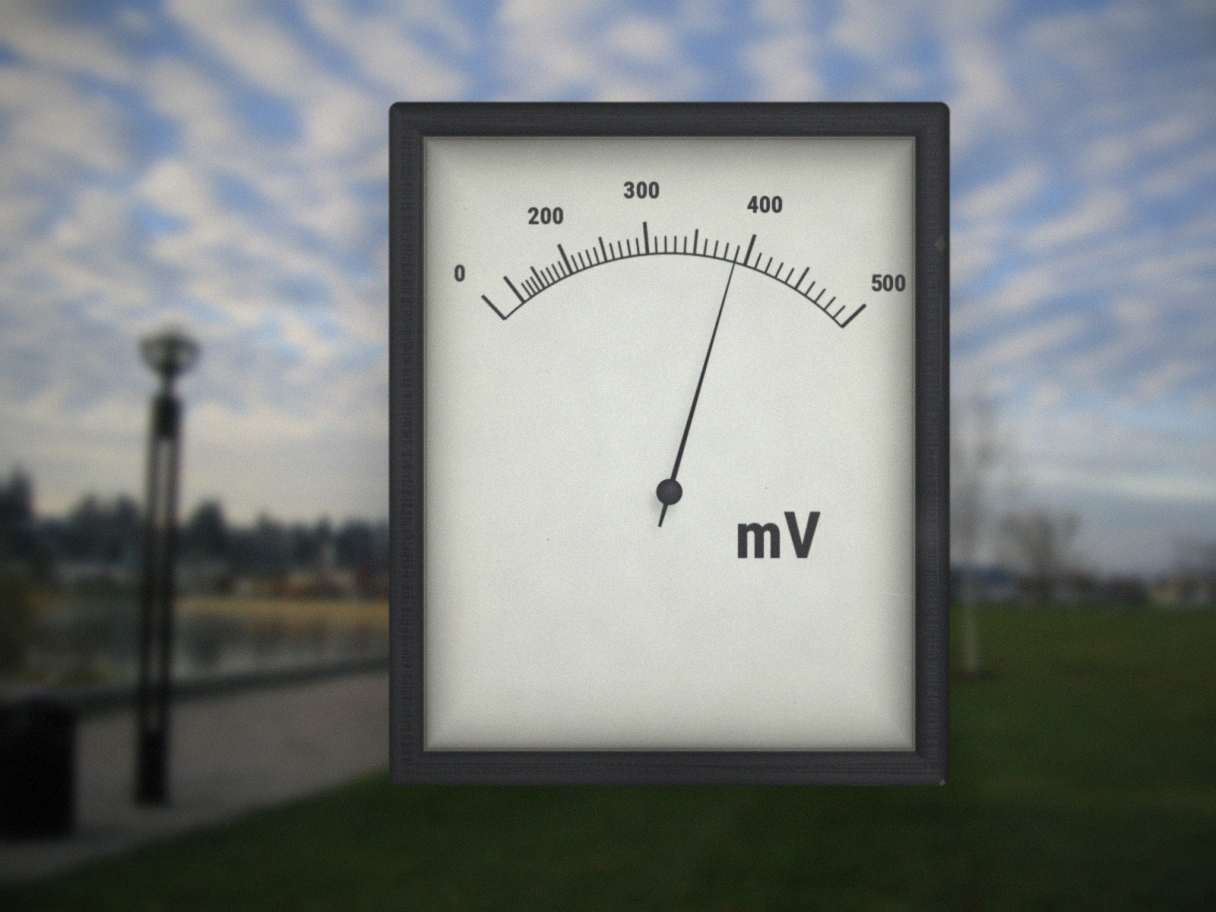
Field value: 390 mV
